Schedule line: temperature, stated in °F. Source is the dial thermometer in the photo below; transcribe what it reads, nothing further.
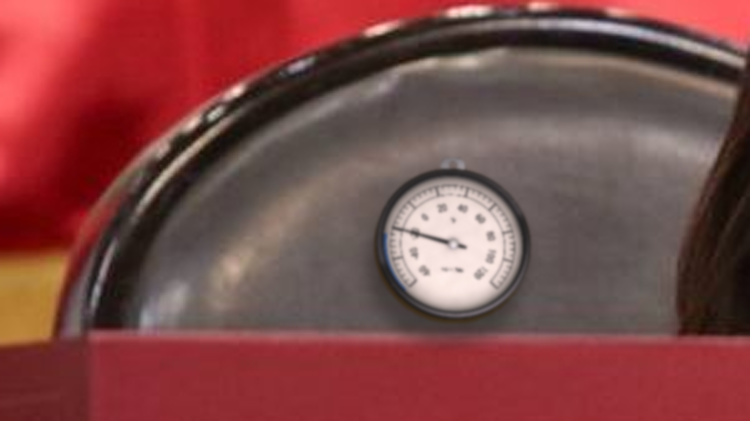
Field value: -20 °F
